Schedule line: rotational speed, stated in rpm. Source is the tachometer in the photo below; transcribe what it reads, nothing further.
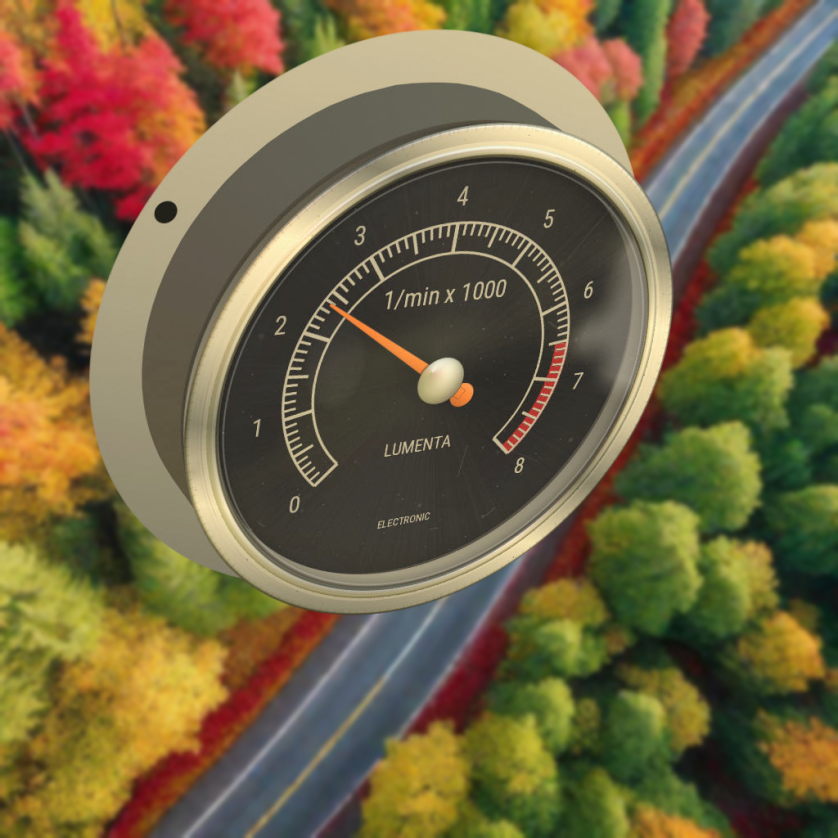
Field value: 2400 rpm
